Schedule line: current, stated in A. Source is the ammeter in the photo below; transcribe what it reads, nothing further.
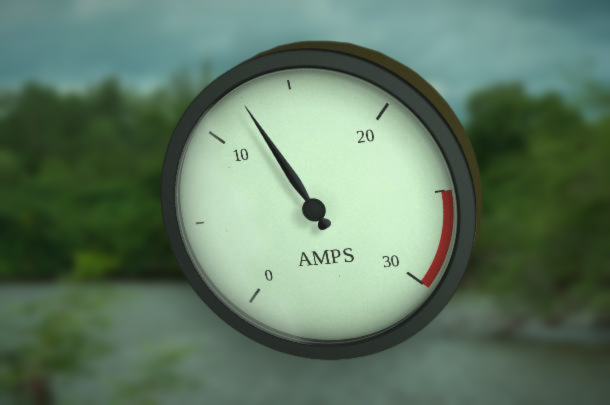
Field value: 12.5 A
